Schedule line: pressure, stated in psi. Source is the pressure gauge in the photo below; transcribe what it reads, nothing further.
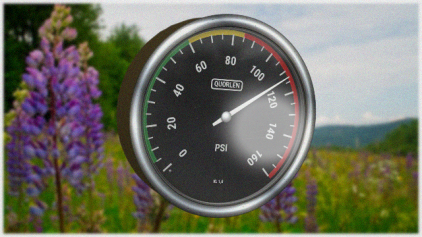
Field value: 112.5 psi
